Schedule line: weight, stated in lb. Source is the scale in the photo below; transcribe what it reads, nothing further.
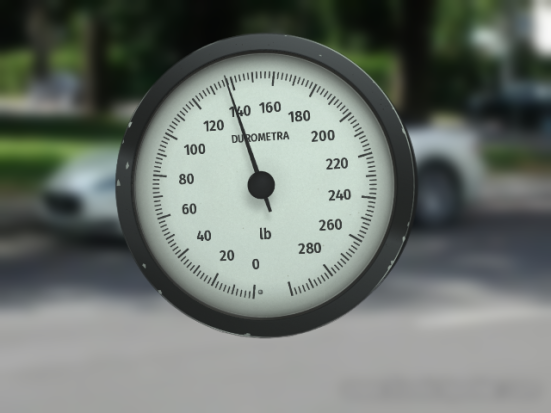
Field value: 138 lb
